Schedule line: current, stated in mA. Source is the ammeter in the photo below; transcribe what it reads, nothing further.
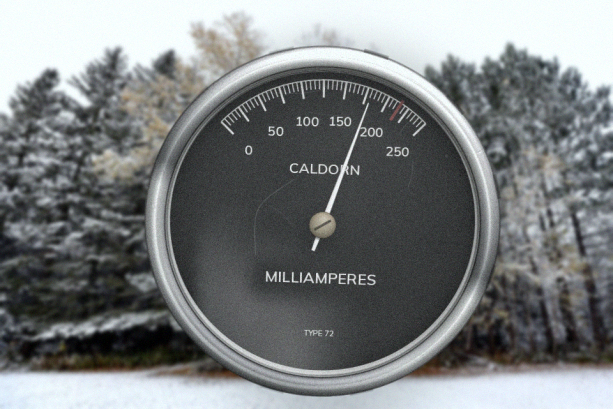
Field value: 180 mA
